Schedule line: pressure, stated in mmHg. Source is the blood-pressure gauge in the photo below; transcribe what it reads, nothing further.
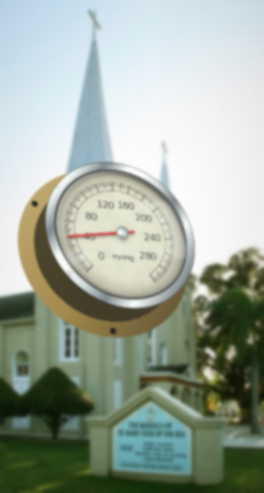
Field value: 40 mmHg
